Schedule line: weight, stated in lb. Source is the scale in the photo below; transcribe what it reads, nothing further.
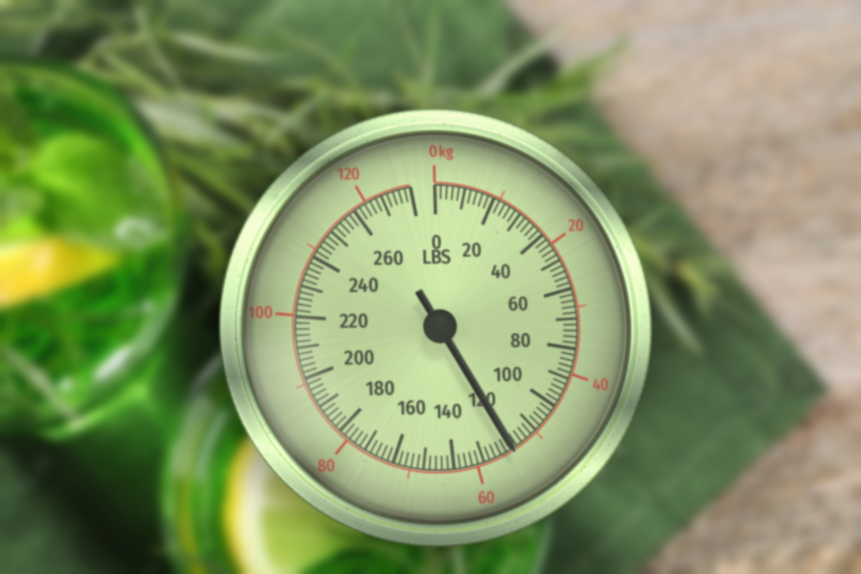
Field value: 120 lb
